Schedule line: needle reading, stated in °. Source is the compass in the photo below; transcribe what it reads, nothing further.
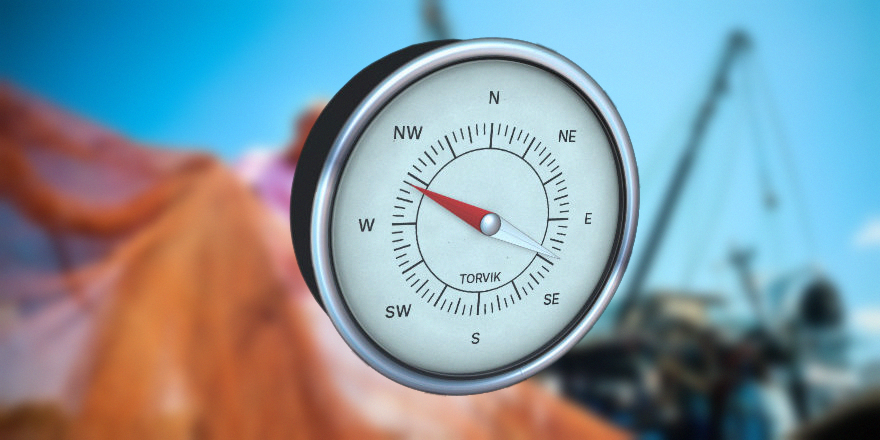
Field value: 295 °
